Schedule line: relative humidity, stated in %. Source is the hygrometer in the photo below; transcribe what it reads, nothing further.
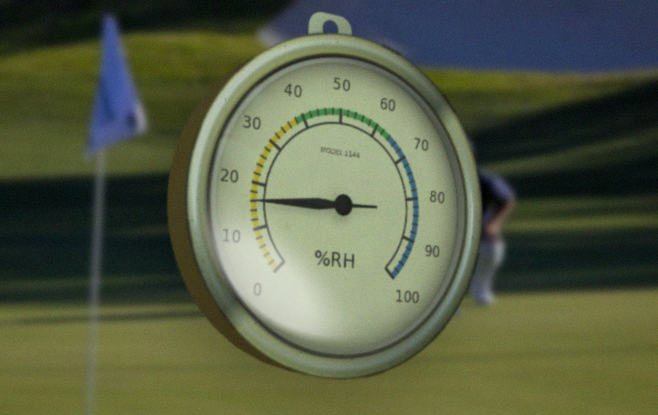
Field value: 16 %
